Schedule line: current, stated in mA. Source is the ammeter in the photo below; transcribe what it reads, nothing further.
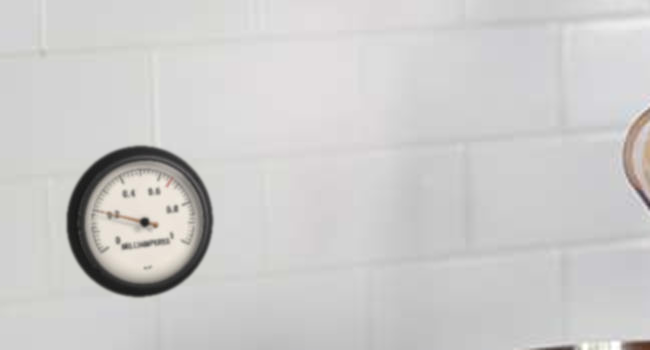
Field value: 0.2 mA
